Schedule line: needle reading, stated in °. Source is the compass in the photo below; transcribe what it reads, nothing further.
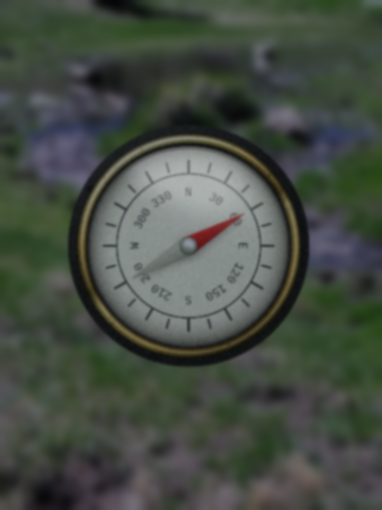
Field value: 60 °
